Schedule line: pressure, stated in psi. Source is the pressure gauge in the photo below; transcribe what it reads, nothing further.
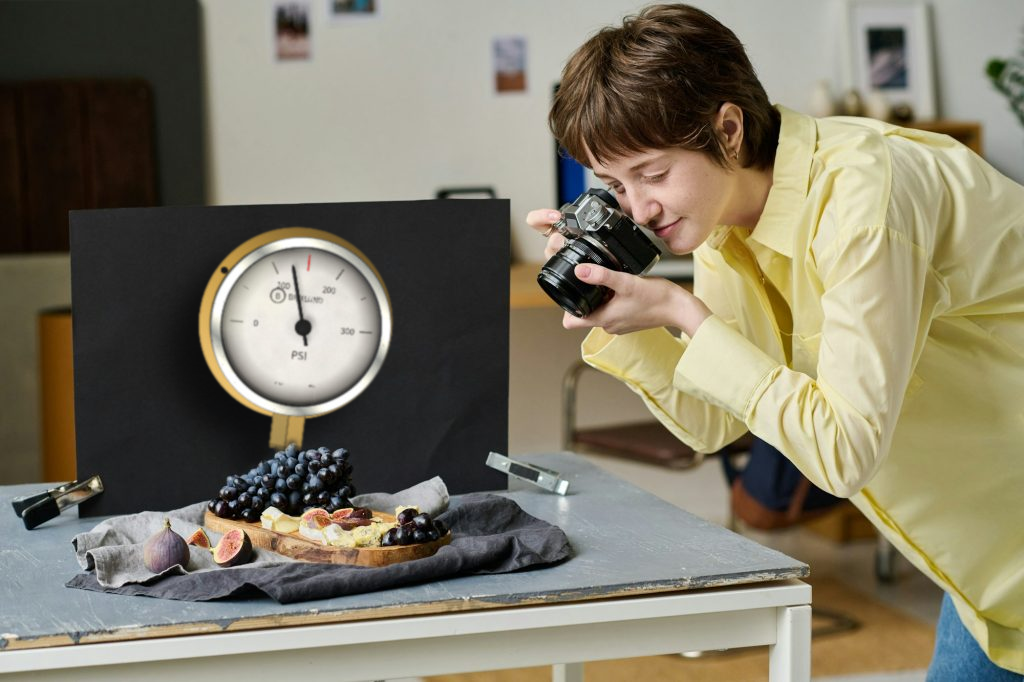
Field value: 125 psi
